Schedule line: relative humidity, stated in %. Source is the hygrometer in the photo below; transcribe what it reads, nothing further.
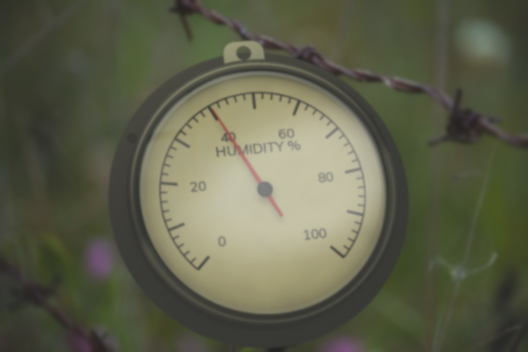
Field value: 40 %
